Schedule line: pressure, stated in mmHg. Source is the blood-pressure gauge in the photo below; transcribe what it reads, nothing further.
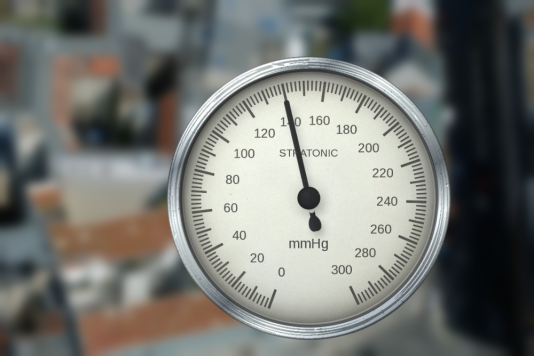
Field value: 140 mmHg
